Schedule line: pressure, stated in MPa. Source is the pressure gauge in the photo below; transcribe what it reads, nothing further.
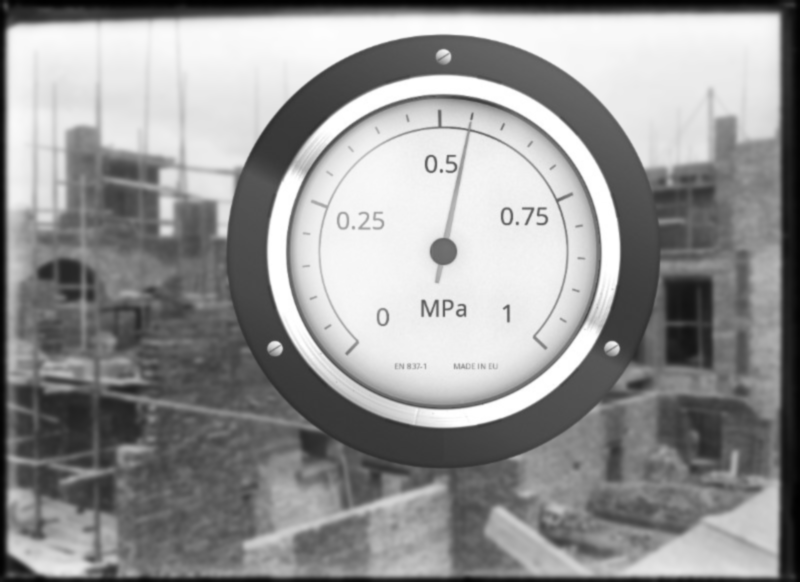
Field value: 0.55 MPa
